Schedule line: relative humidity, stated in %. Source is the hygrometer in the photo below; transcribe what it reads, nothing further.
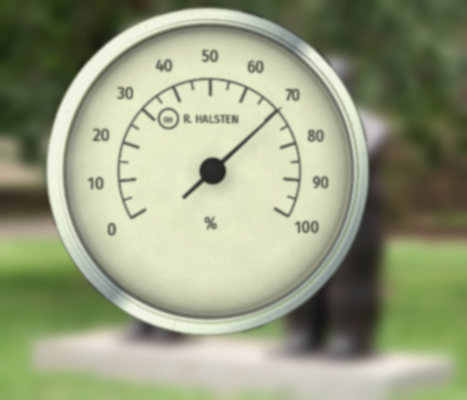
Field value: 70 %
